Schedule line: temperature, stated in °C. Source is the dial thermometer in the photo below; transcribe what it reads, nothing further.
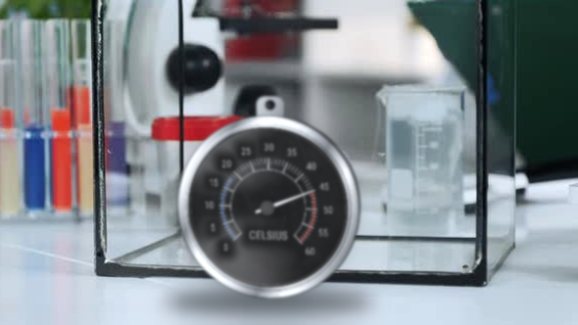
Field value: 45 °C
